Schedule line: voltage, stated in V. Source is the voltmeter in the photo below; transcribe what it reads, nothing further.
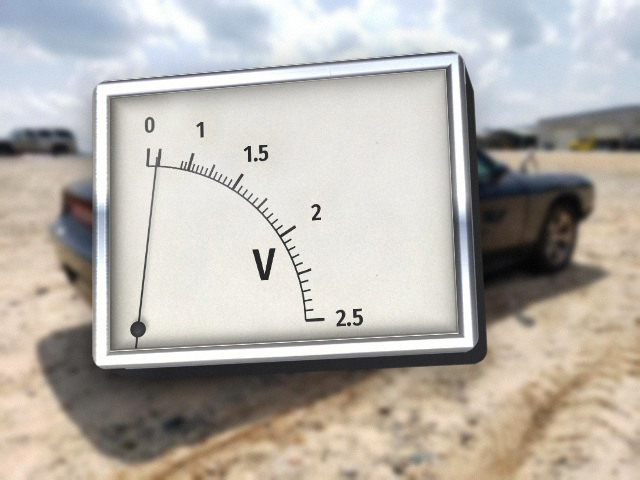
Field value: 0.5 V
